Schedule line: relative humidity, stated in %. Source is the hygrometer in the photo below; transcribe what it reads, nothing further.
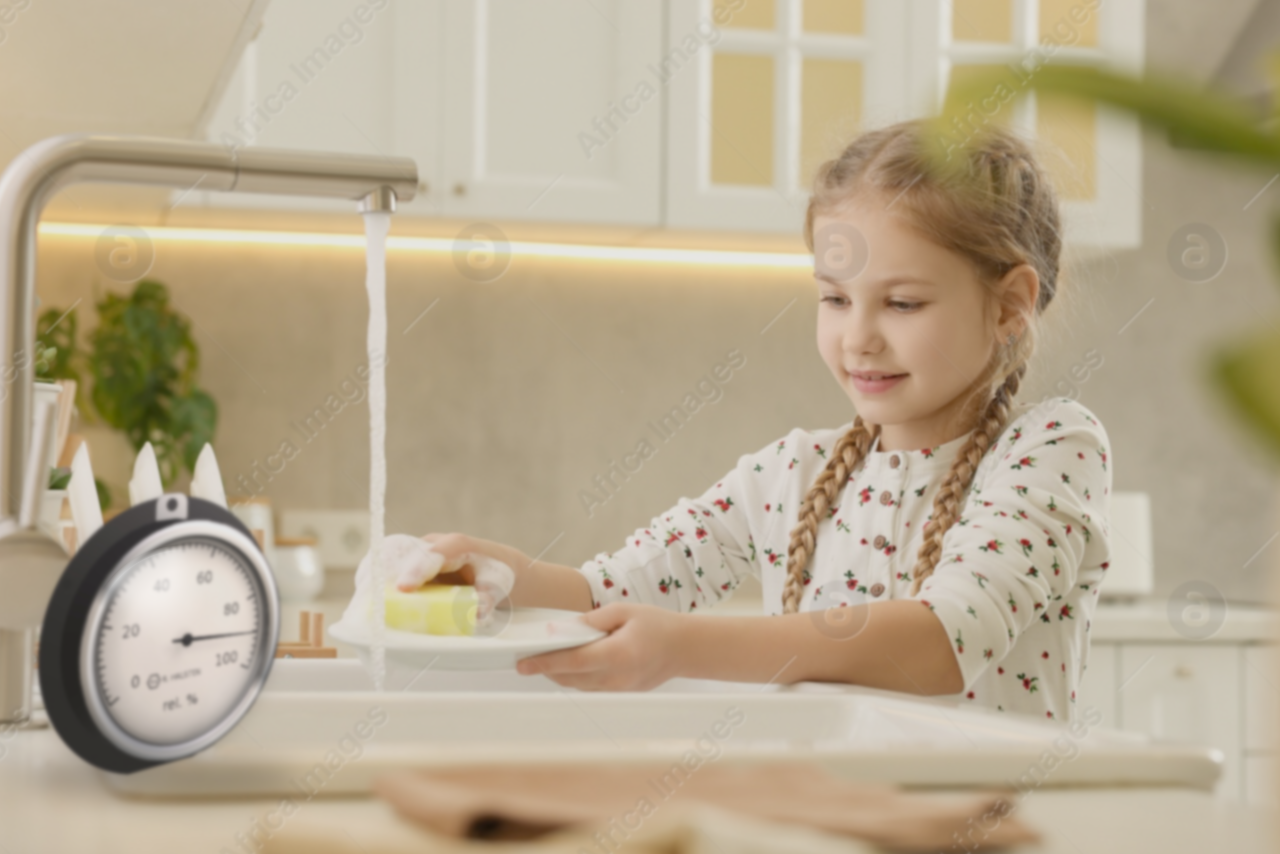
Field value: 90 %
